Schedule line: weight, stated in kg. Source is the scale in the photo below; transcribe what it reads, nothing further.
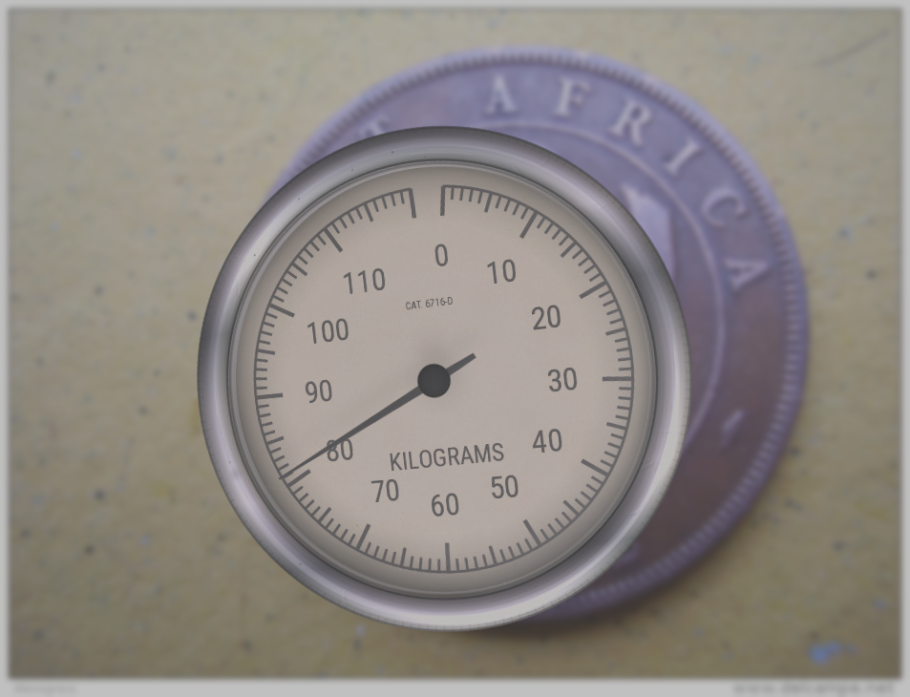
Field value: 81 kg
